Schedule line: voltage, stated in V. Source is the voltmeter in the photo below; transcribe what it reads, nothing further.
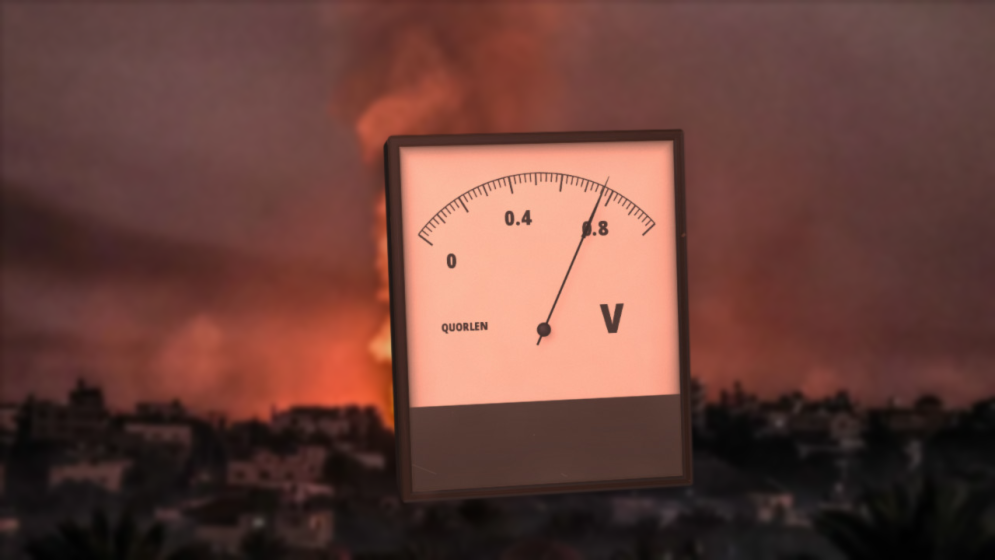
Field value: 0.76 V
